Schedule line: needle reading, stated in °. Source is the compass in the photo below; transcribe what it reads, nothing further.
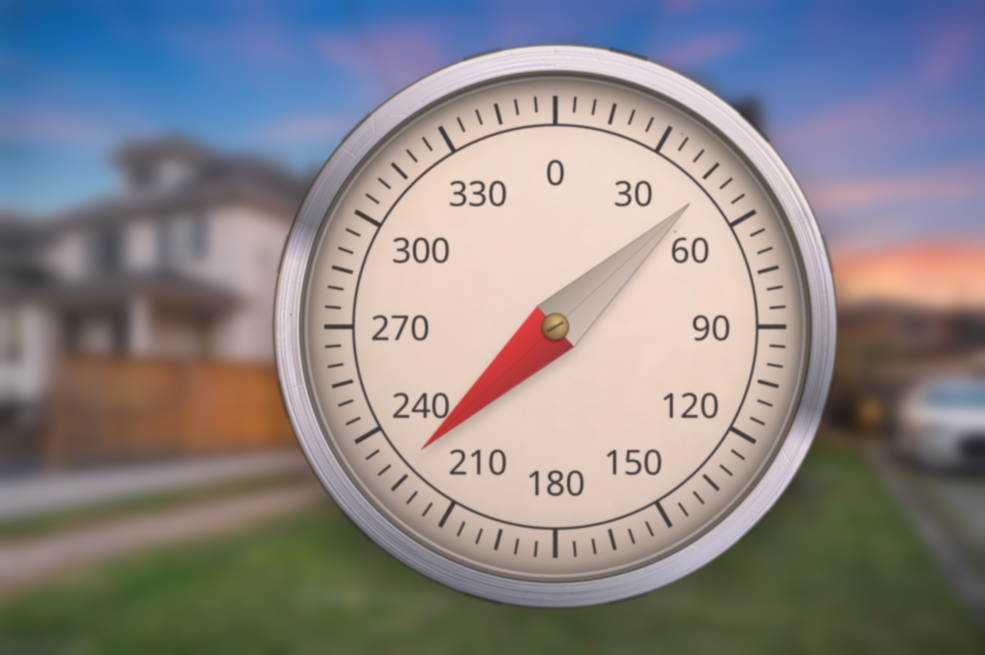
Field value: 227.5 °
